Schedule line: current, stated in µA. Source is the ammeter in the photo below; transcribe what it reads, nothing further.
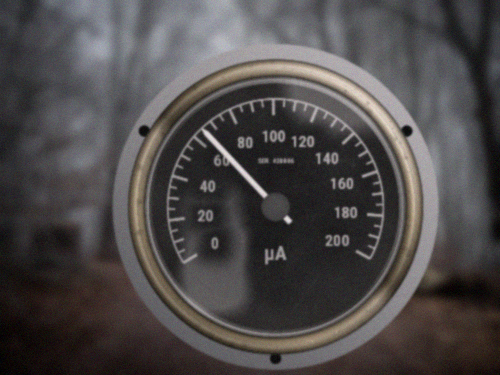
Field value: 65 µA
